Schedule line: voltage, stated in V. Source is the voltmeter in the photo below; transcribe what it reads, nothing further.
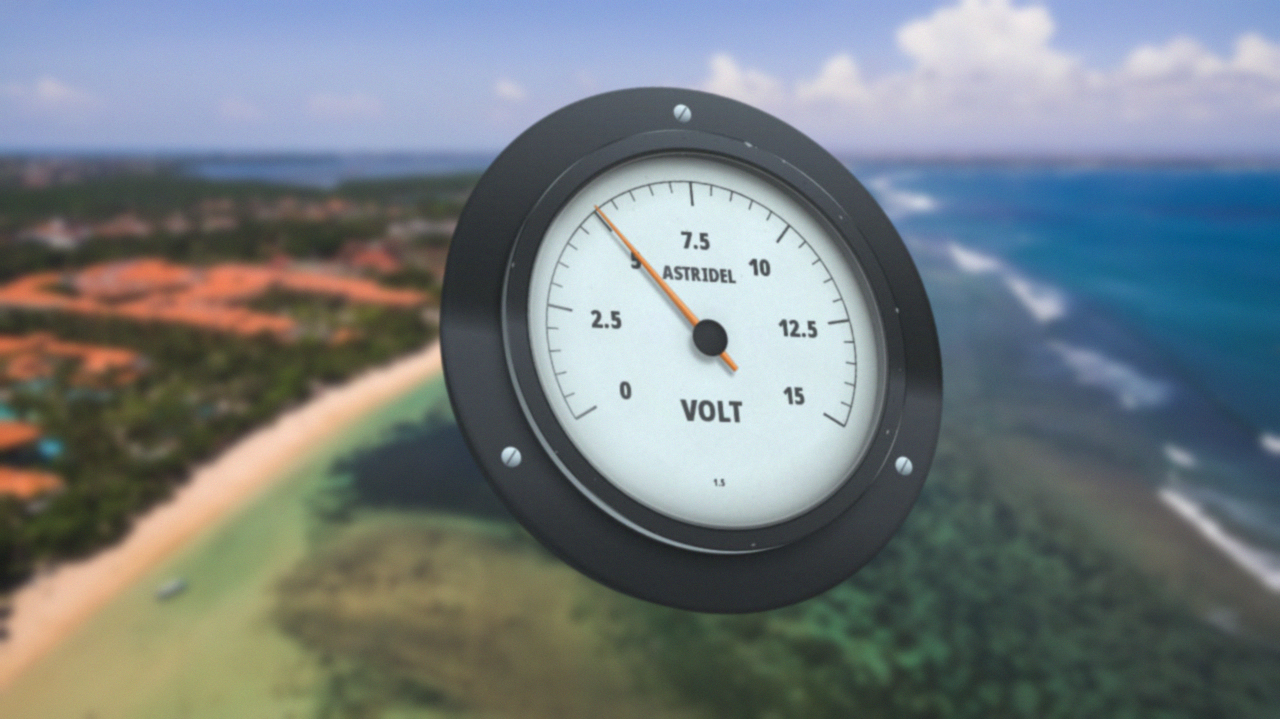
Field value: 5 V
